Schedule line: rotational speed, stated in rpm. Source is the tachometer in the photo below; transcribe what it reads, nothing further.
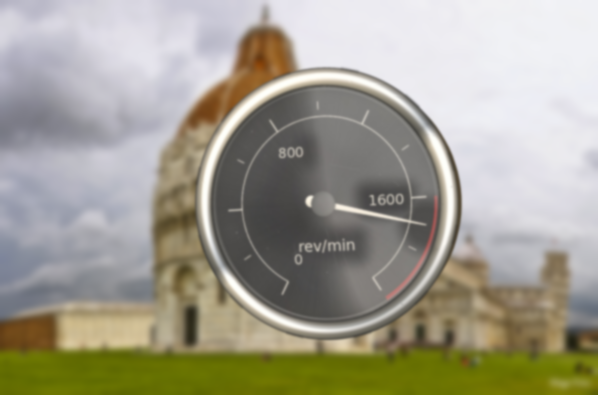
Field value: 1700 rpm
